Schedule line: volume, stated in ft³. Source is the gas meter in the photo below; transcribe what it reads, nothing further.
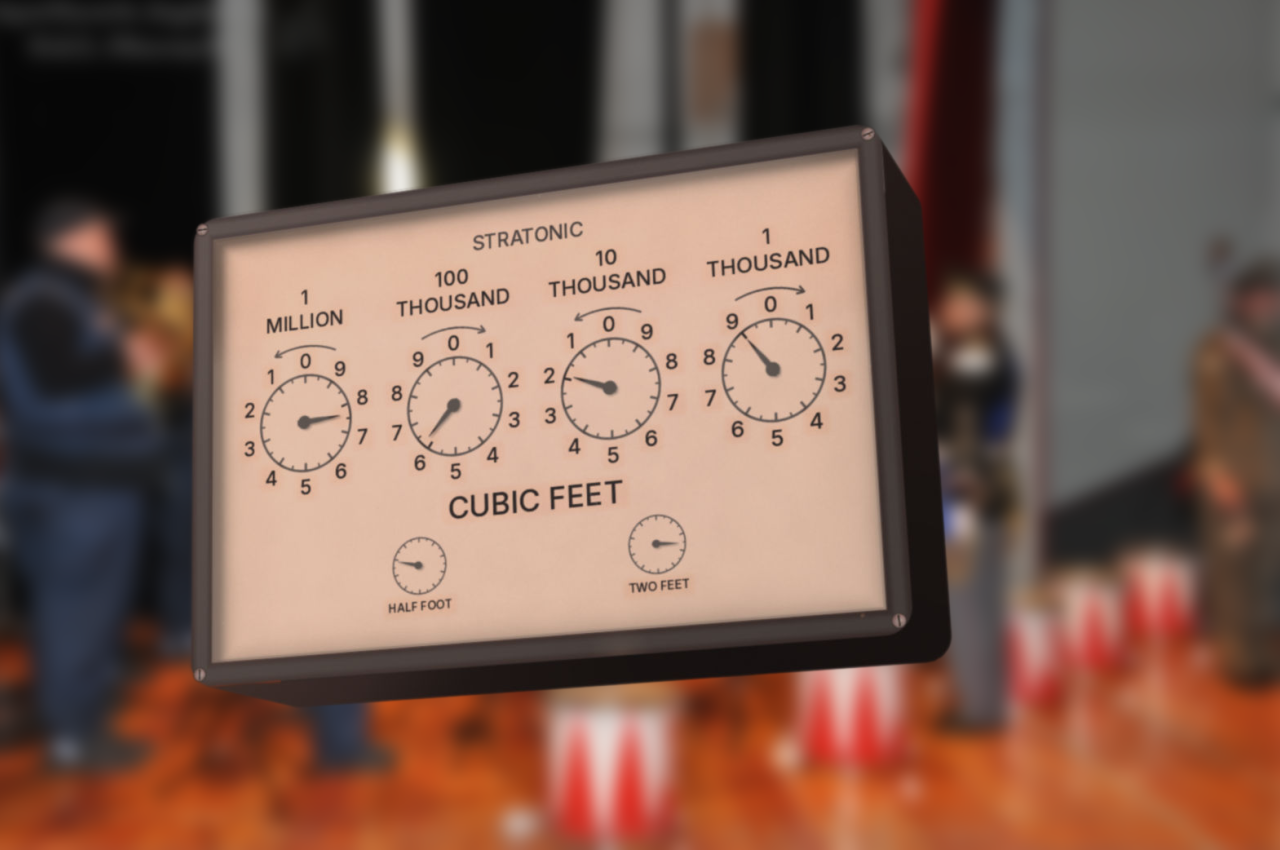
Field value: 761900 ft³
